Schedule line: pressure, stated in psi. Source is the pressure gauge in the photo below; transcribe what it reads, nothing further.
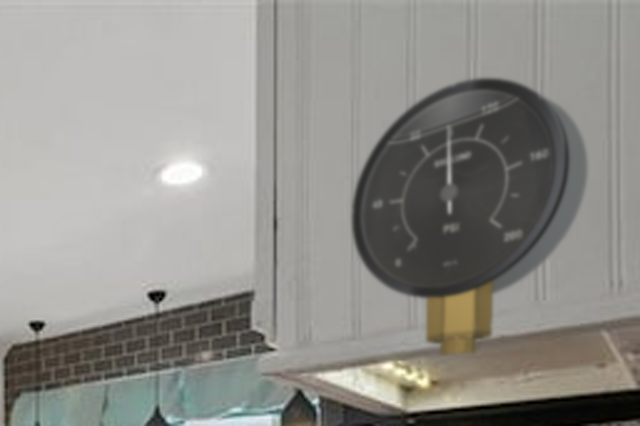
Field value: 100 psi
